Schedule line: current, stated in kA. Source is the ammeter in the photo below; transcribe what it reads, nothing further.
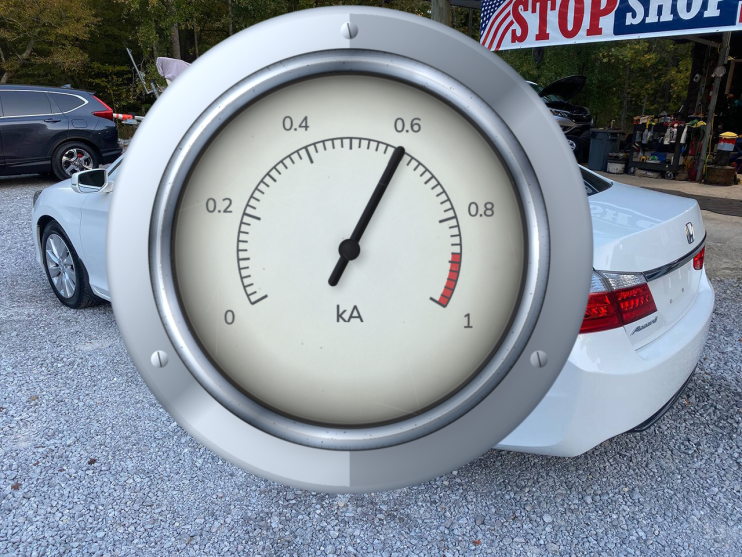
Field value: 0.61 kA
